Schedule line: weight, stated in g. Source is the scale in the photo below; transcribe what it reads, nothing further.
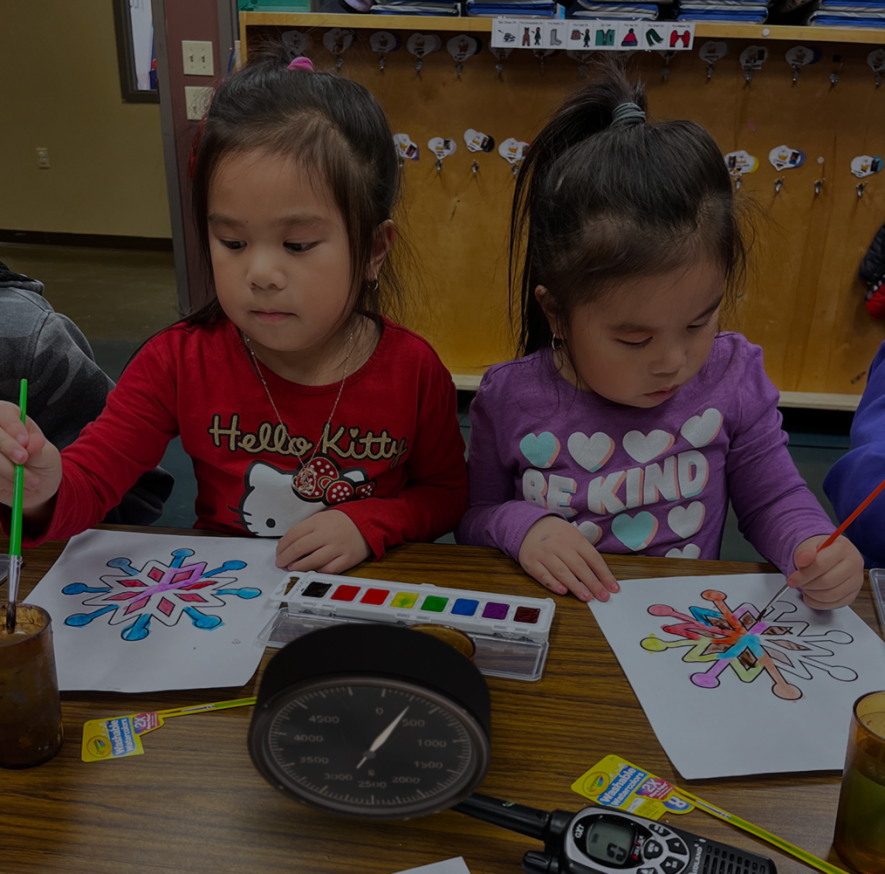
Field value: 250 g
